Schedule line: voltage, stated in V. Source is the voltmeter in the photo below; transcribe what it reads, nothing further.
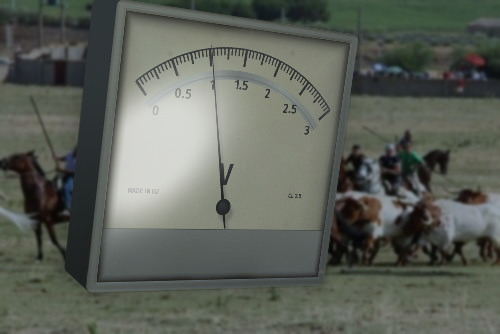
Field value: 1 V
